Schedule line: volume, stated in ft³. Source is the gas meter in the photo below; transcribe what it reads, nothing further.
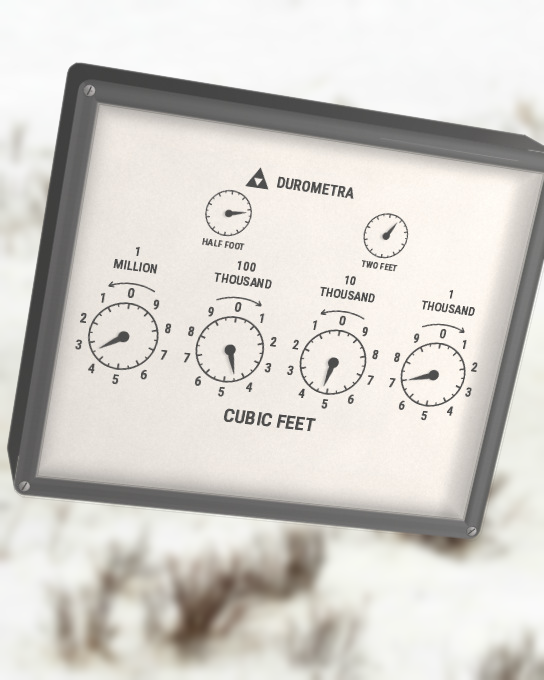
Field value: 344700 ft³
